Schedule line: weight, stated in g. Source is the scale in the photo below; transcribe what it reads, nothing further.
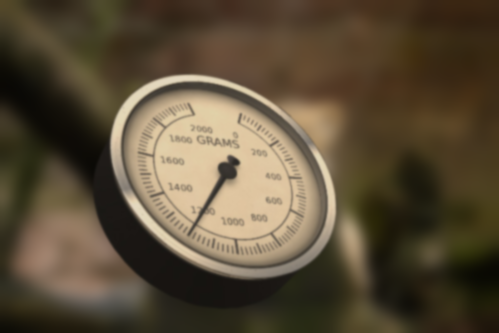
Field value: 1200 g
